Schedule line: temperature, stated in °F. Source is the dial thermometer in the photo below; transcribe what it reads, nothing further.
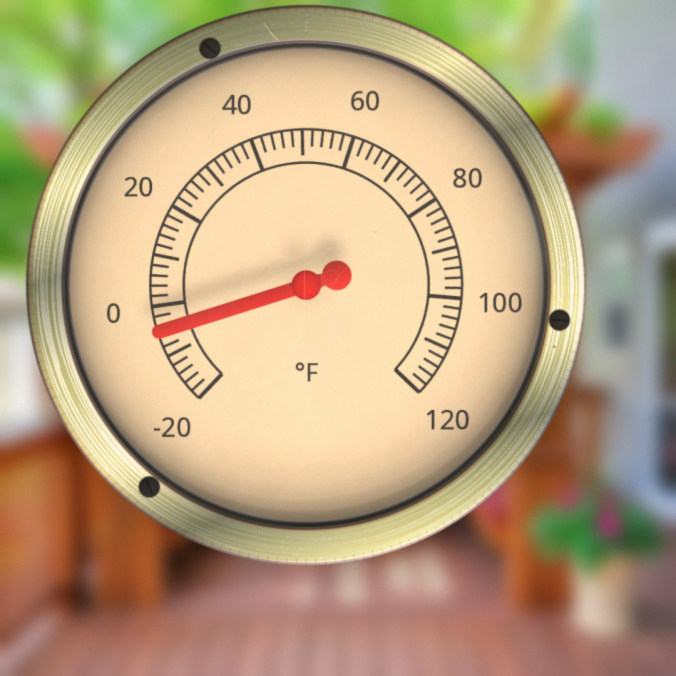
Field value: -5 °F
